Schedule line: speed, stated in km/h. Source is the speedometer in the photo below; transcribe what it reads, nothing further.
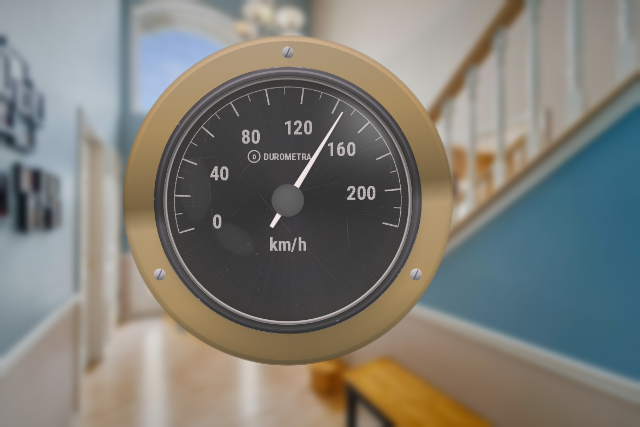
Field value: 145 km/h
